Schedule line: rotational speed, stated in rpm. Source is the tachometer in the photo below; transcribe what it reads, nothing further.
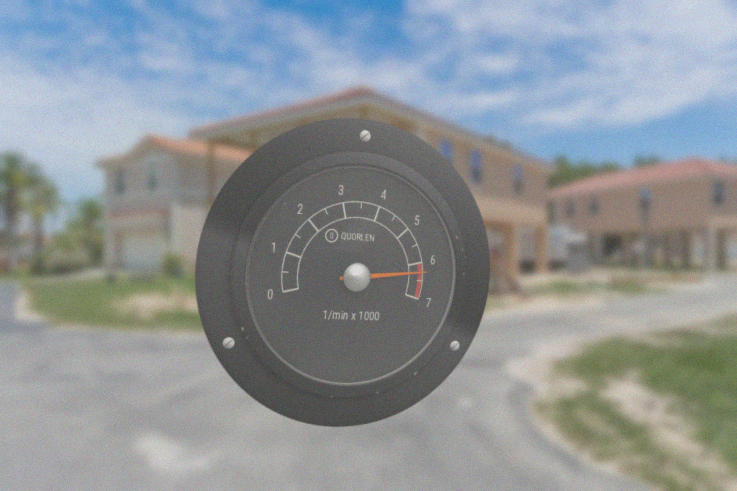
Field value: 6250 rpm
